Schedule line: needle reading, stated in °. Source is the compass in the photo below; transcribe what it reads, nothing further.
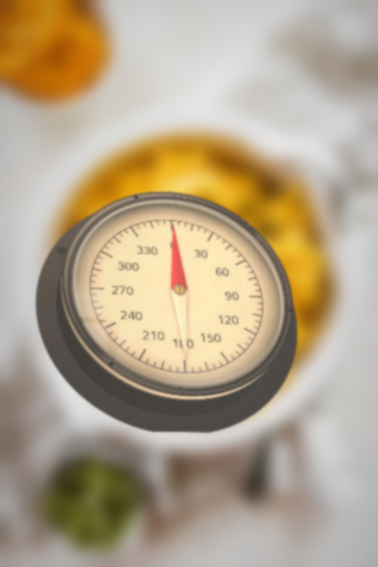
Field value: 0 °
